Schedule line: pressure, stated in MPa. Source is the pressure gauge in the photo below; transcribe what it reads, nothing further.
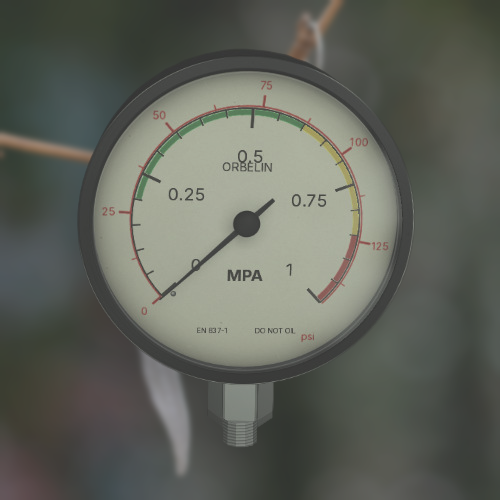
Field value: 0 MPa
